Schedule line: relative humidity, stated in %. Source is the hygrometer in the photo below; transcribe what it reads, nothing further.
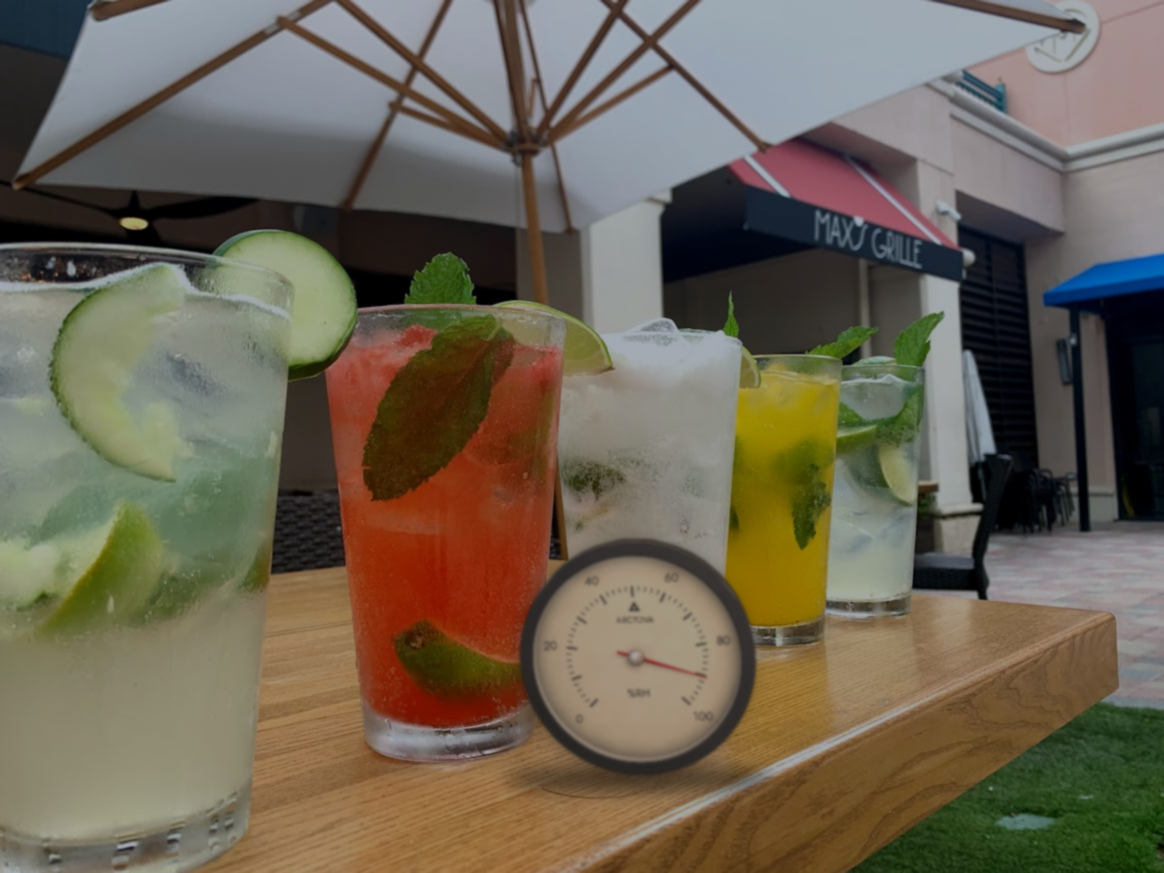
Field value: 90 %
